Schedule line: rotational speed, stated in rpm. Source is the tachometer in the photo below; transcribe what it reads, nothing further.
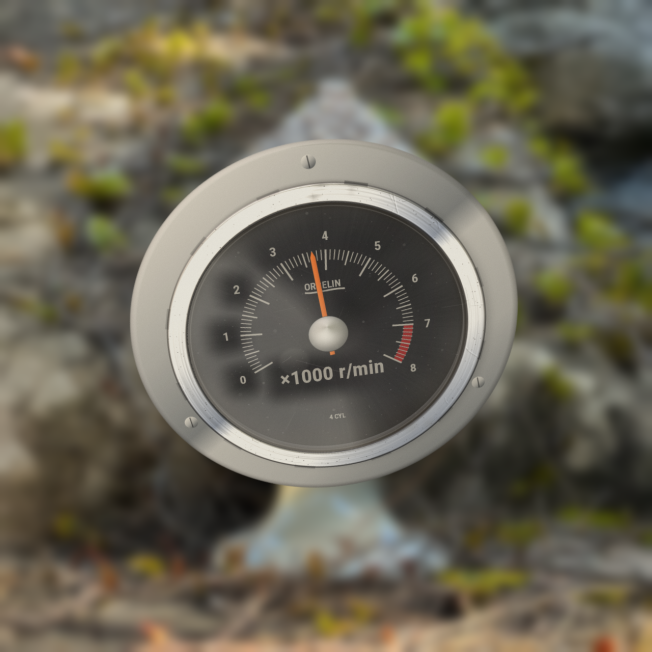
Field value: 3700 rpm
